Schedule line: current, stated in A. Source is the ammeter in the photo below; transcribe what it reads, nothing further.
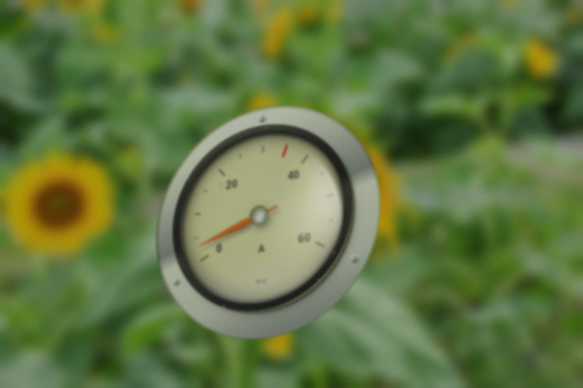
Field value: 2.5 A
